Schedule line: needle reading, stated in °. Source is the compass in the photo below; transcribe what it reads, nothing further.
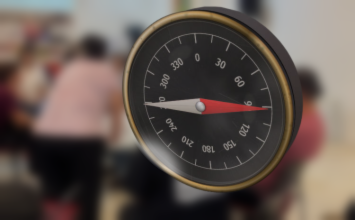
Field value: 90 °
